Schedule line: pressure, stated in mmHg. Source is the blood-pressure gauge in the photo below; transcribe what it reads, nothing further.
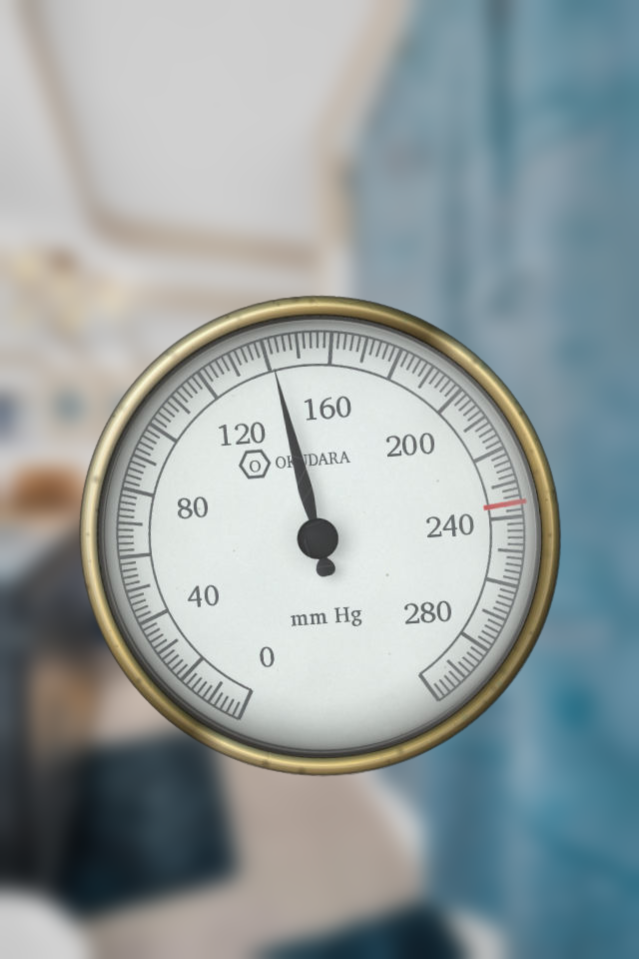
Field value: 142 mmHg
